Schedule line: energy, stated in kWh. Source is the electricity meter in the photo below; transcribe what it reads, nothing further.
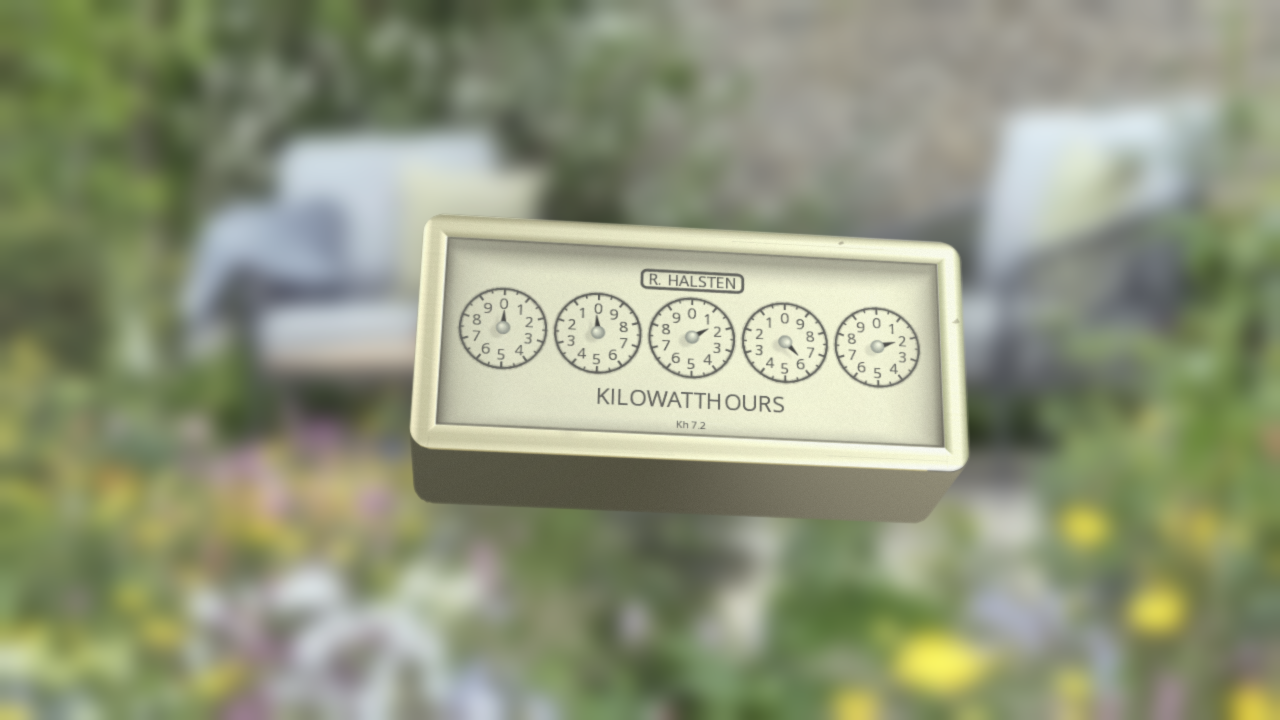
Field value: 162 kWh
